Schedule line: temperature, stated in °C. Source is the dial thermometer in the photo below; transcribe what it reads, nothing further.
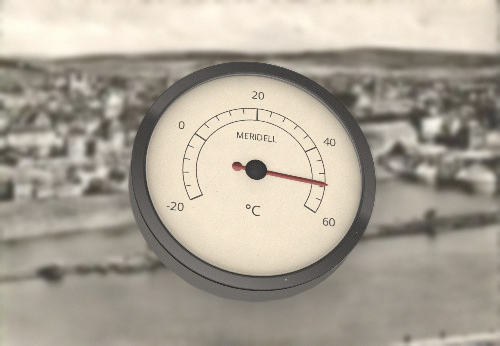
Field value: 52 °C
